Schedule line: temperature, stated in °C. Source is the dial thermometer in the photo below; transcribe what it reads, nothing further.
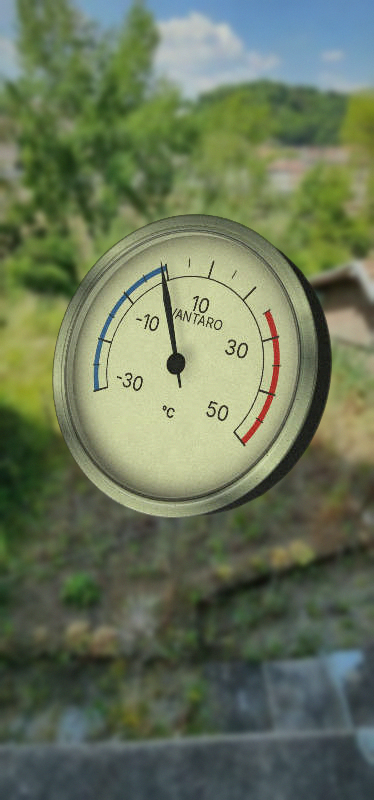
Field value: 0 °C
